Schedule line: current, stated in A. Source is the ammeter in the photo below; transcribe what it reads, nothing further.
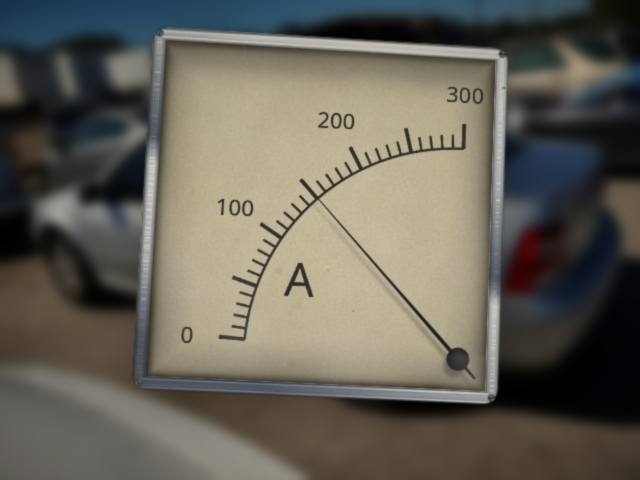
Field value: 150 A
